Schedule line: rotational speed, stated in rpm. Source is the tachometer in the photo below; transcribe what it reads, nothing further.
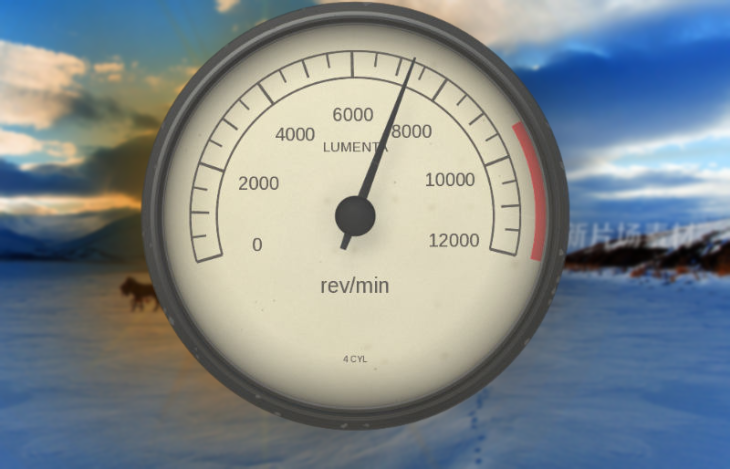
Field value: 7250 rpm
